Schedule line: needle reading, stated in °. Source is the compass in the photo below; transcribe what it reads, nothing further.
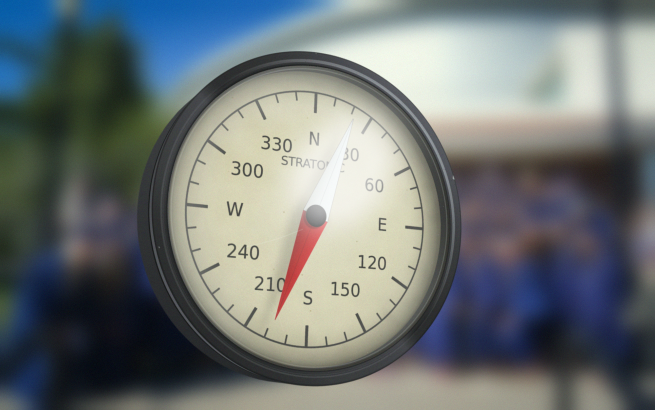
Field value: 200 °
